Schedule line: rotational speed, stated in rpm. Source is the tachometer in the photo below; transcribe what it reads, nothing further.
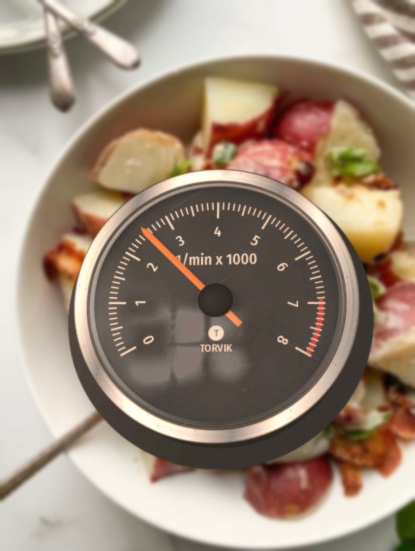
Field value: 2500 rpm
